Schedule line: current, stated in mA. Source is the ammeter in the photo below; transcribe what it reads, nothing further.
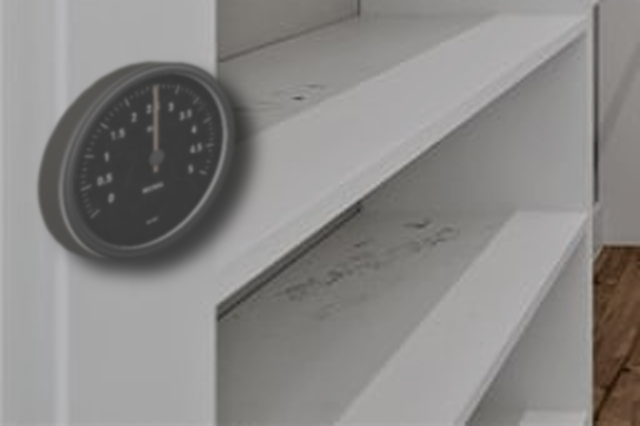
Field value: 2.5 mA
